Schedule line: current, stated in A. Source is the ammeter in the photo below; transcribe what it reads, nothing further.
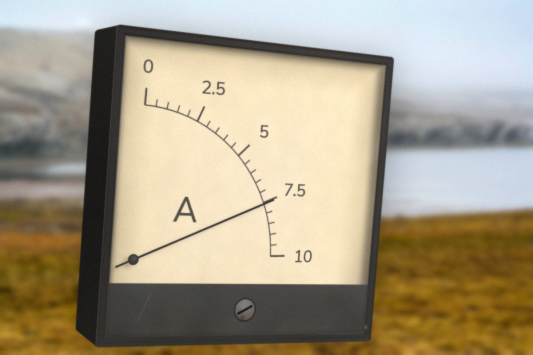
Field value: 7.5 A
